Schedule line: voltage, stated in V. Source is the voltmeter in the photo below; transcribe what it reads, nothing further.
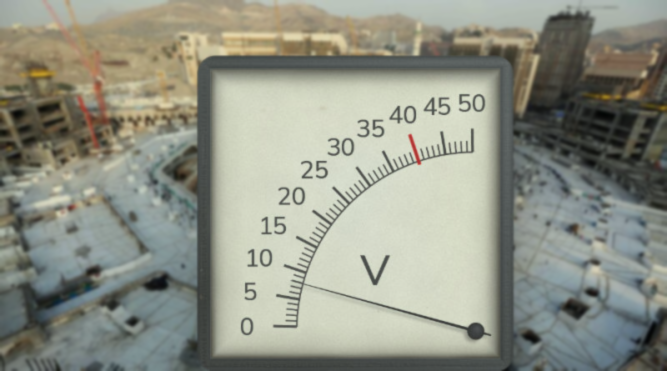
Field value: 8 V
